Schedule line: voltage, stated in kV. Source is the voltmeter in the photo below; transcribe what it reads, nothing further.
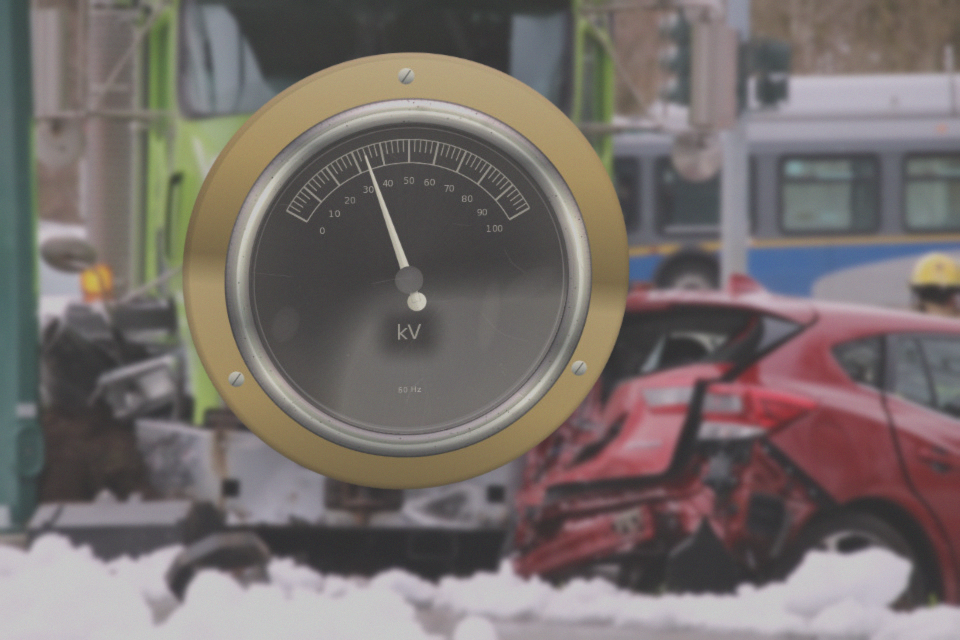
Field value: 34 kV
